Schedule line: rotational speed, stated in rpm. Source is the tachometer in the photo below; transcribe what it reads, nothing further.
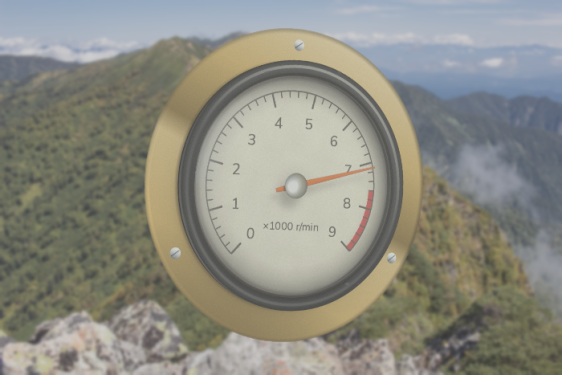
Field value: 7100 rpm
